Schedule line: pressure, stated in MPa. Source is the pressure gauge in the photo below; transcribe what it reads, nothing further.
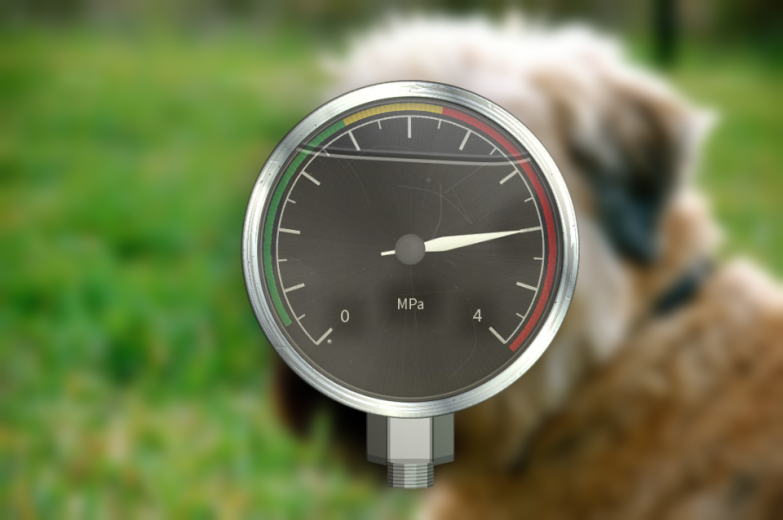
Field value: 3.2 MPa
